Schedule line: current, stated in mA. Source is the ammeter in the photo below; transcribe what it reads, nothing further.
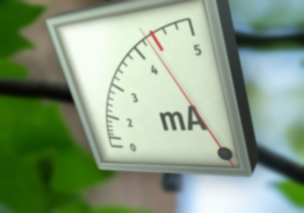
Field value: 4.3 mA
